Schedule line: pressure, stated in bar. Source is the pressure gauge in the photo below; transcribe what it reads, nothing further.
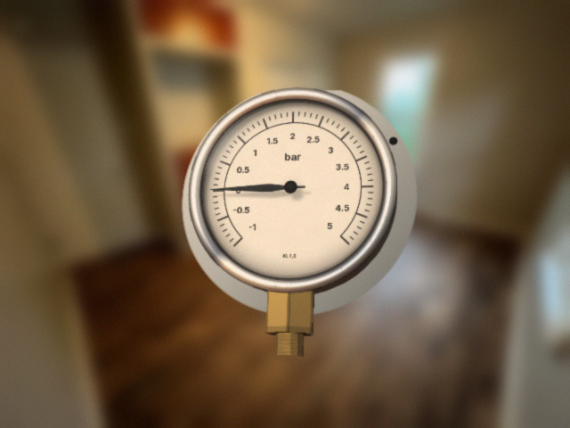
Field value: 0 bar
